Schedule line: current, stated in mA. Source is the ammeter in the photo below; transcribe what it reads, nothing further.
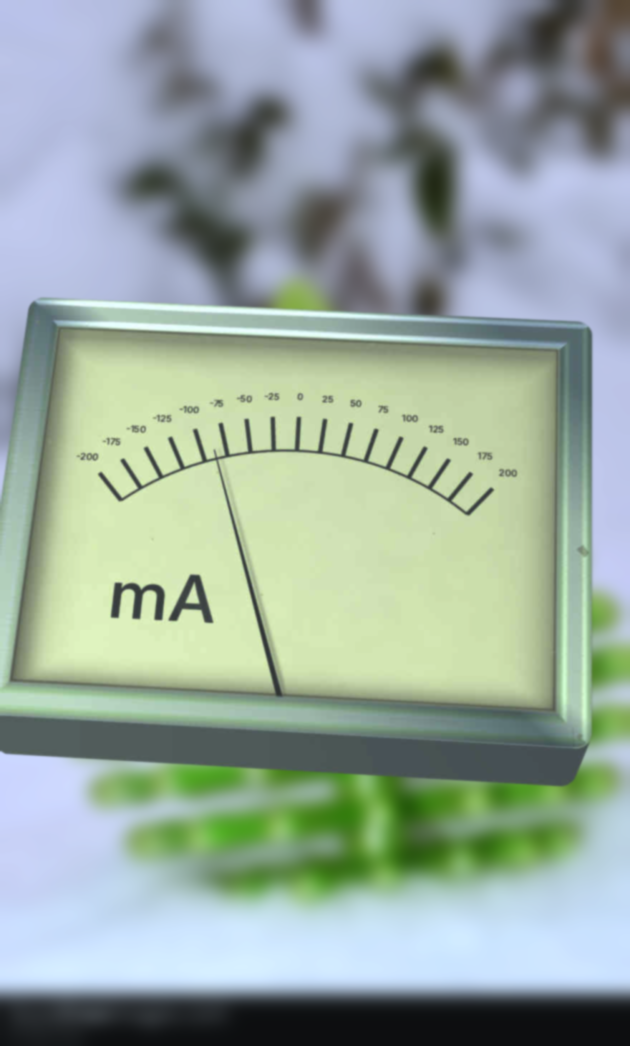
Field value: -87.5 mA
